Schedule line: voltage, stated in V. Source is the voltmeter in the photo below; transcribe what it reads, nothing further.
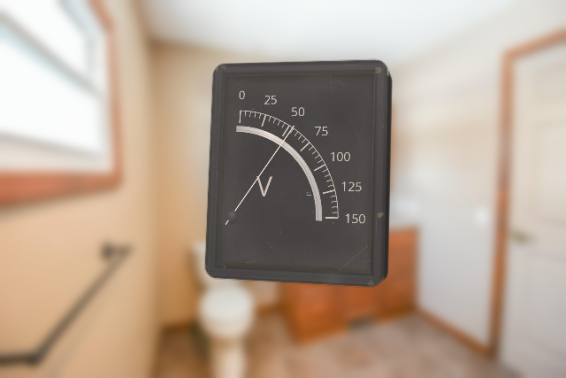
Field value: 55 V
